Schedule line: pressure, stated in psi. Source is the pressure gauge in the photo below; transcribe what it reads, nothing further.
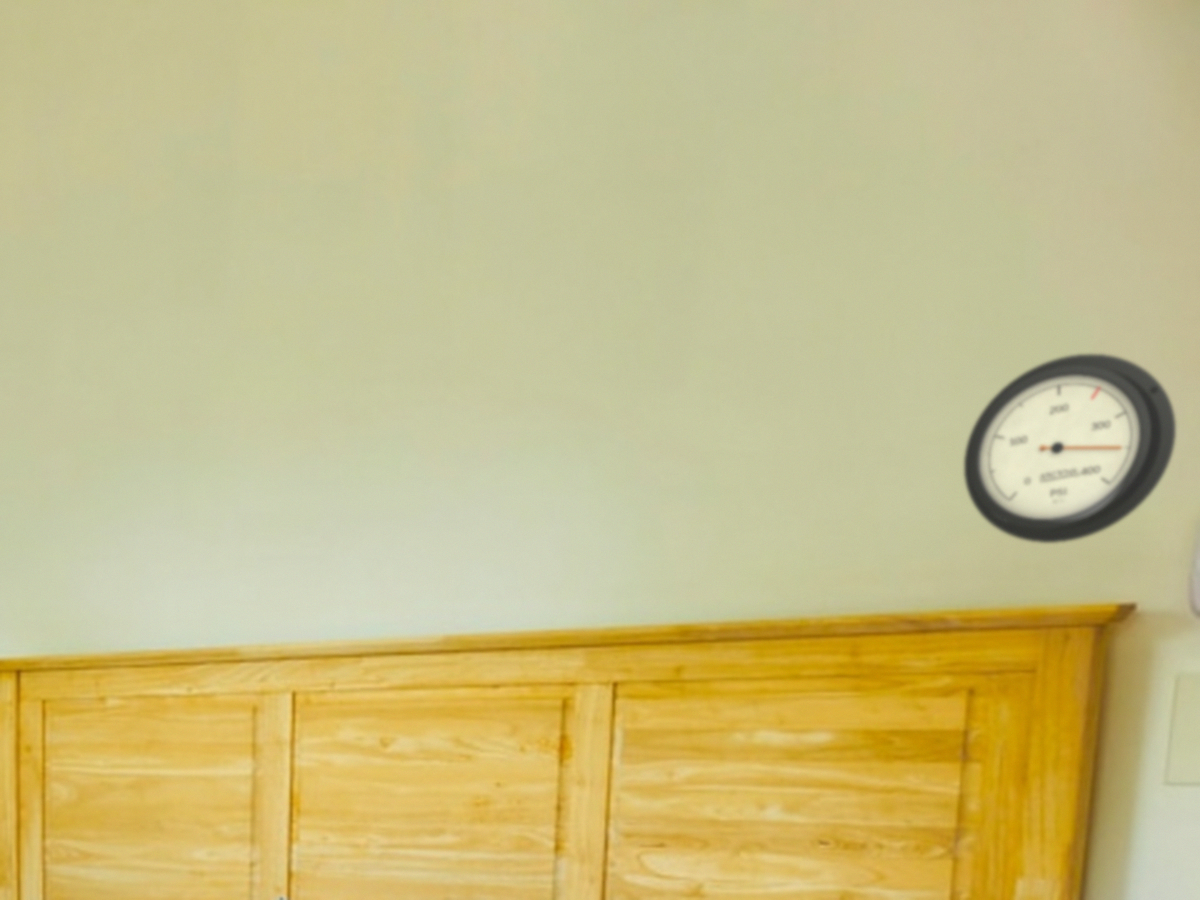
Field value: 350 psi
